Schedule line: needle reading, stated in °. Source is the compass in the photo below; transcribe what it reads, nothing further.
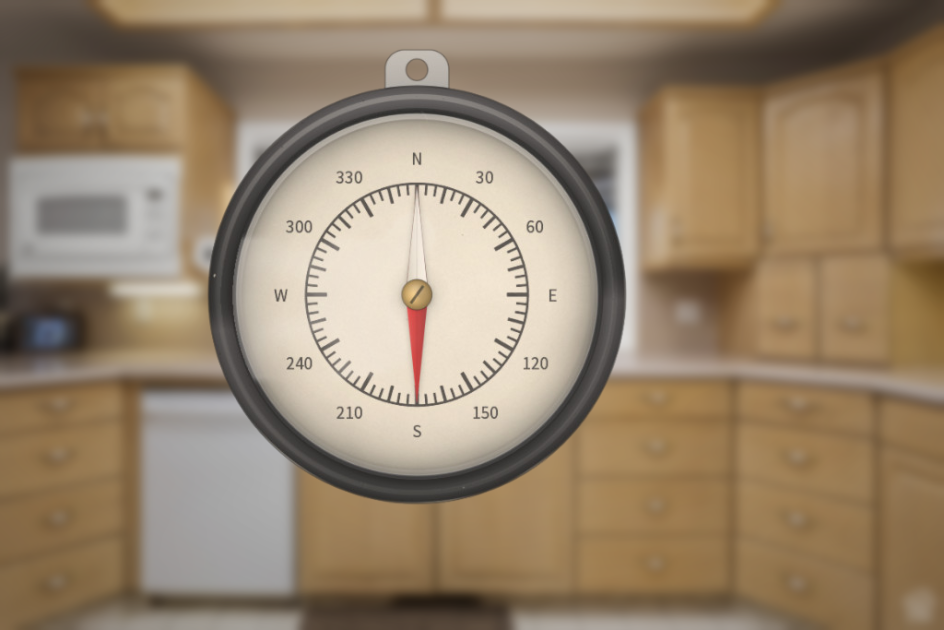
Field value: 180 °
